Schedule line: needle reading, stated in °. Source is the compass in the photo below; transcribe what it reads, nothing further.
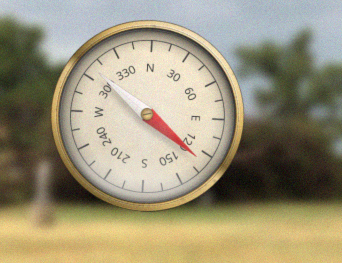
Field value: 127.5 °
